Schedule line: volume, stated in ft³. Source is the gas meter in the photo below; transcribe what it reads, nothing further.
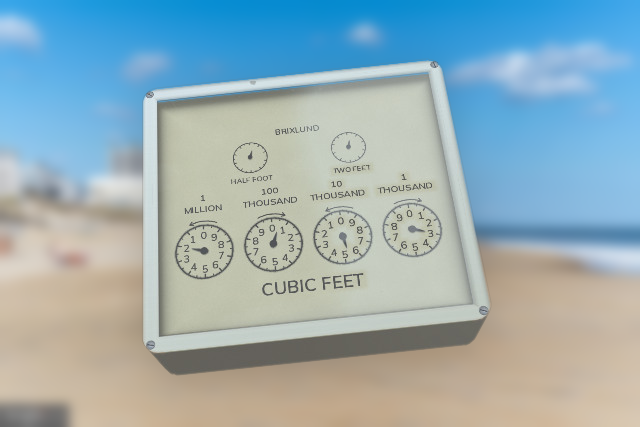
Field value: 205300 ft³
